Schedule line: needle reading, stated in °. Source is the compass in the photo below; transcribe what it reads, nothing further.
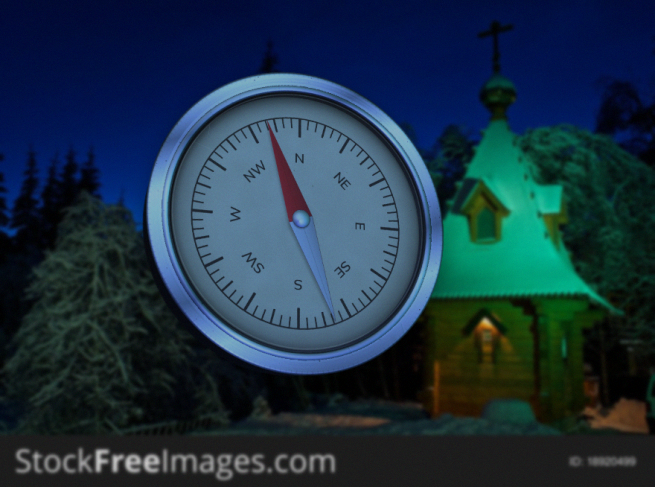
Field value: 340 °
